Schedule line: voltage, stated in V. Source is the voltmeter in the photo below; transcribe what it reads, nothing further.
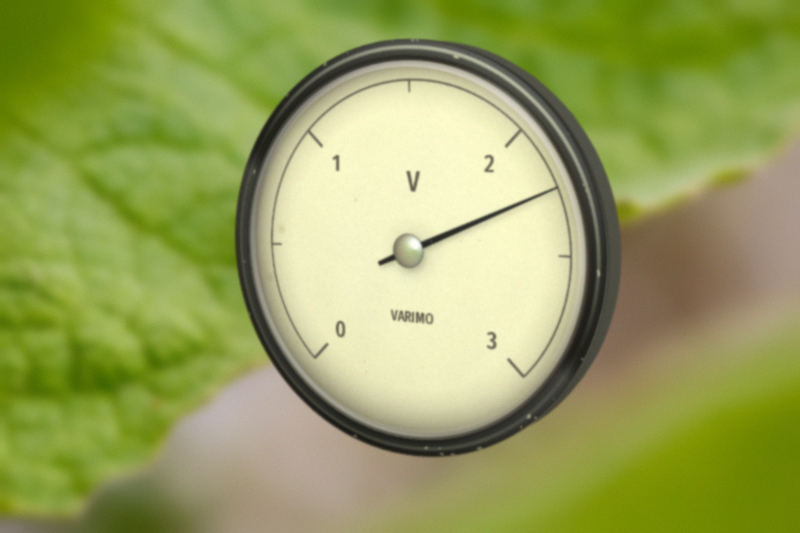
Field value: 2.25 V
